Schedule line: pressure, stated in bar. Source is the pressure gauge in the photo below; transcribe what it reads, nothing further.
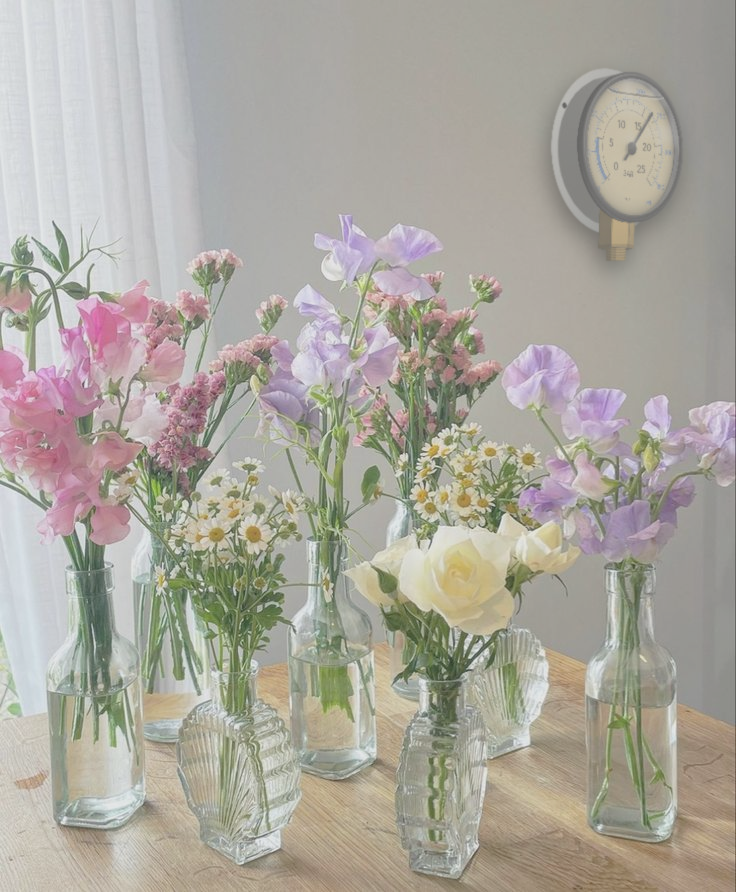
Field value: 16 bar
